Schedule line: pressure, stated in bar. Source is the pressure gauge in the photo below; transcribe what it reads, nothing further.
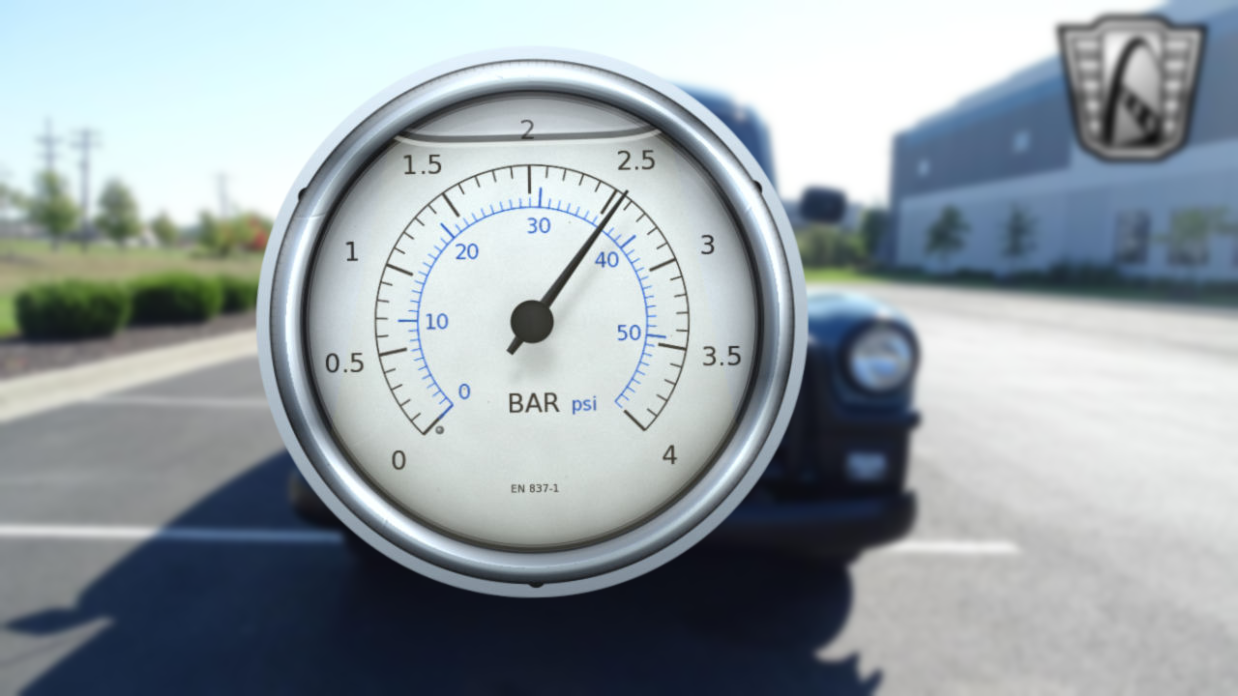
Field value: 2.55 bar
